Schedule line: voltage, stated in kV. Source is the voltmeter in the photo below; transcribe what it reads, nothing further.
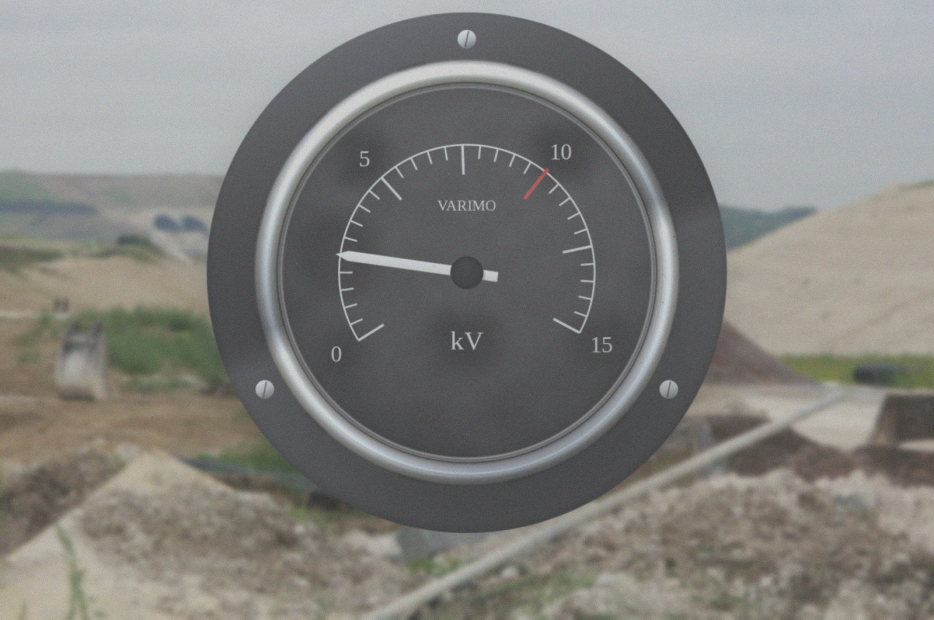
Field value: 2.5 kV
